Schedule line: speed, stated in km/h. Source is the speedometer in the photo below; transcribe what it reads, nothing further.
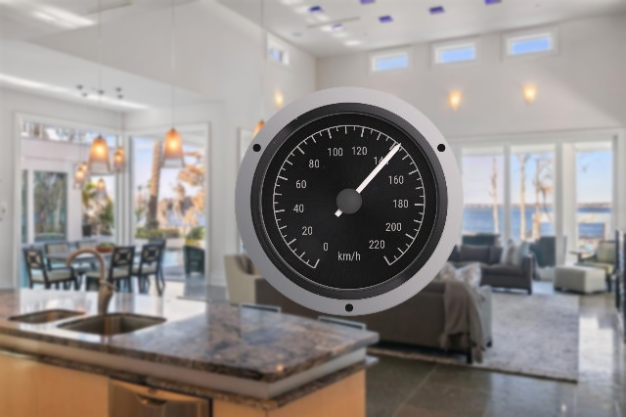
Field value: 142.5 km/h
